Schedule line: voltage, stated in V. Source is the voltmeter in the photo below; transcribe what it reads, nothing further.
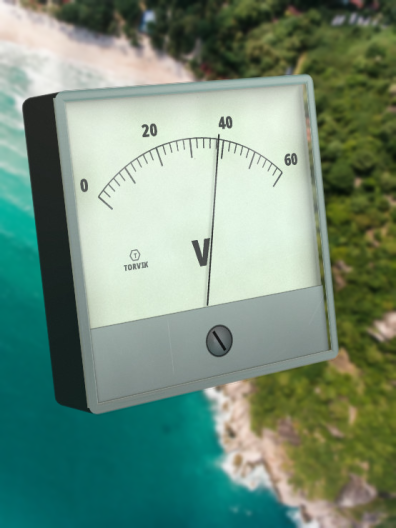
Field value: 38 V
